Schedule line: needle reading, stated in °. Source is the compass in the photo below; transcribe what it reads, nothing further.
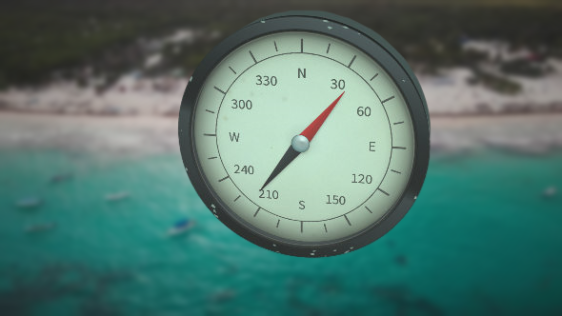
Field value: 37.5 °
